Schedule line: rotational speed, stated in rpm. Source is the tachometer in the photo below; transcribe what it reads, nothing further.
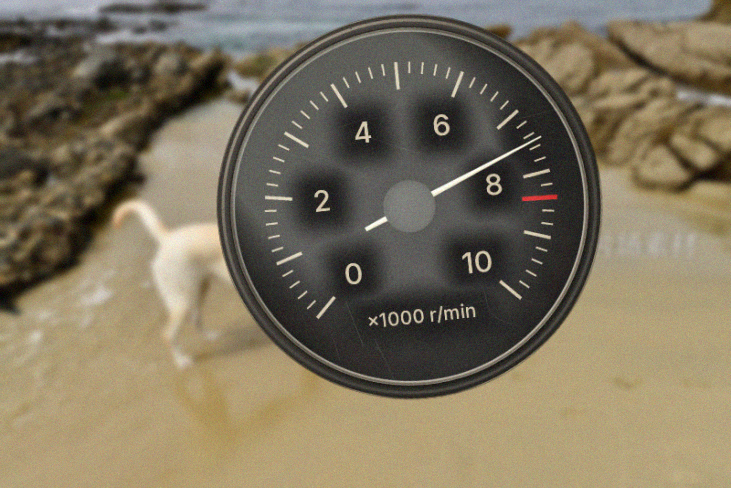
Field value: 7500 rpm
